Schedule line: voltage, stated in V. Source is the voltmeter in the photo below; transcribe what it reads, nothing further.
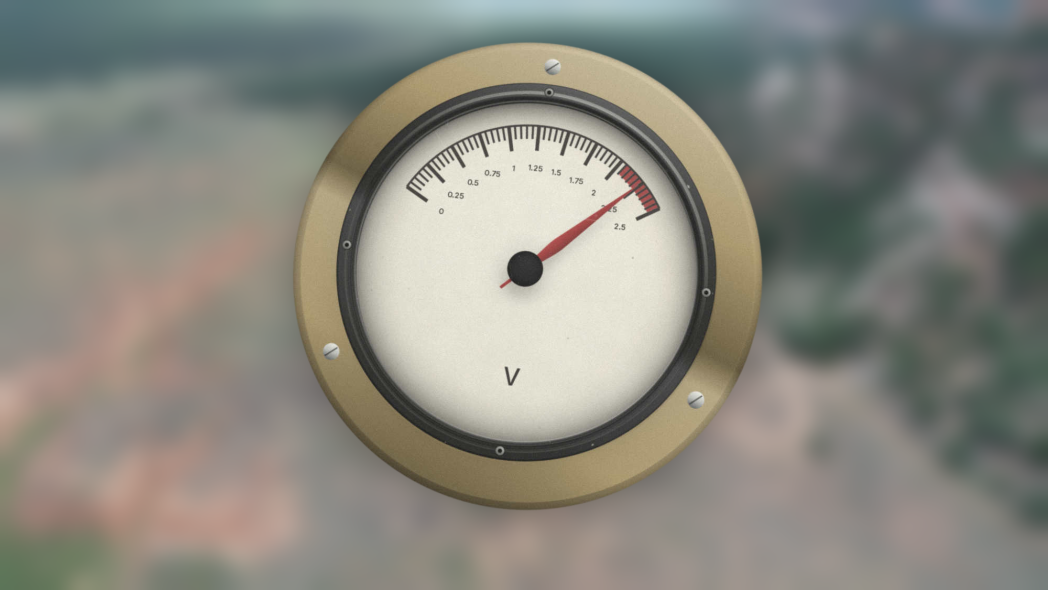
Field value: 2.25 V
